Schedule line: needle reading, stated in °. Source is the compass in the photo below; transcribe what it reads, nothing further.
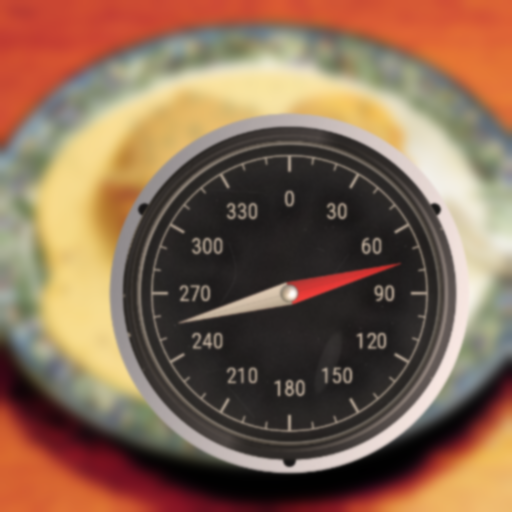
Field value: 75 °
